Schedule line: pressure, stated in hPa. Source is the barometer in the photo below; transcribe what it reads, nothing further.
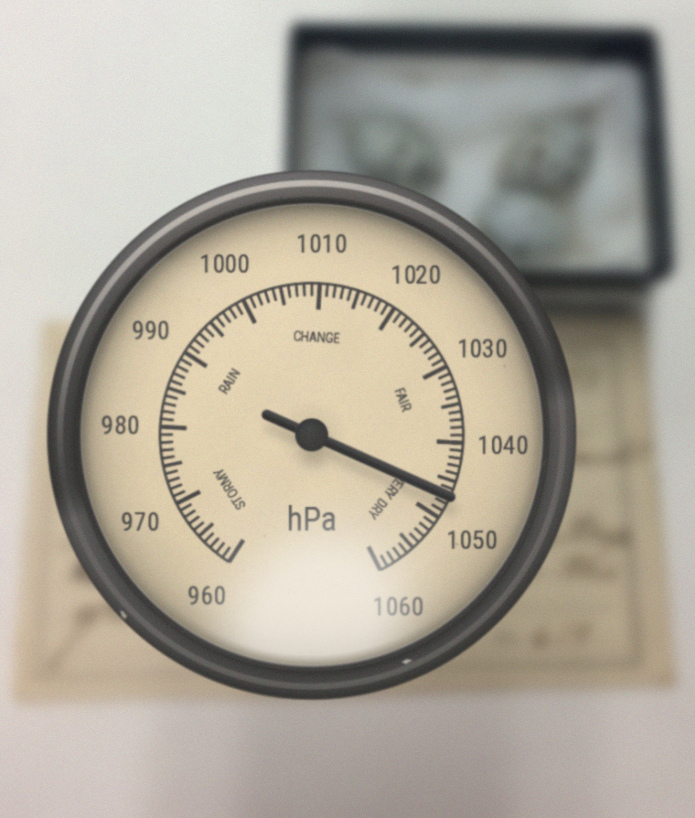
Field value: 1047 hPa
